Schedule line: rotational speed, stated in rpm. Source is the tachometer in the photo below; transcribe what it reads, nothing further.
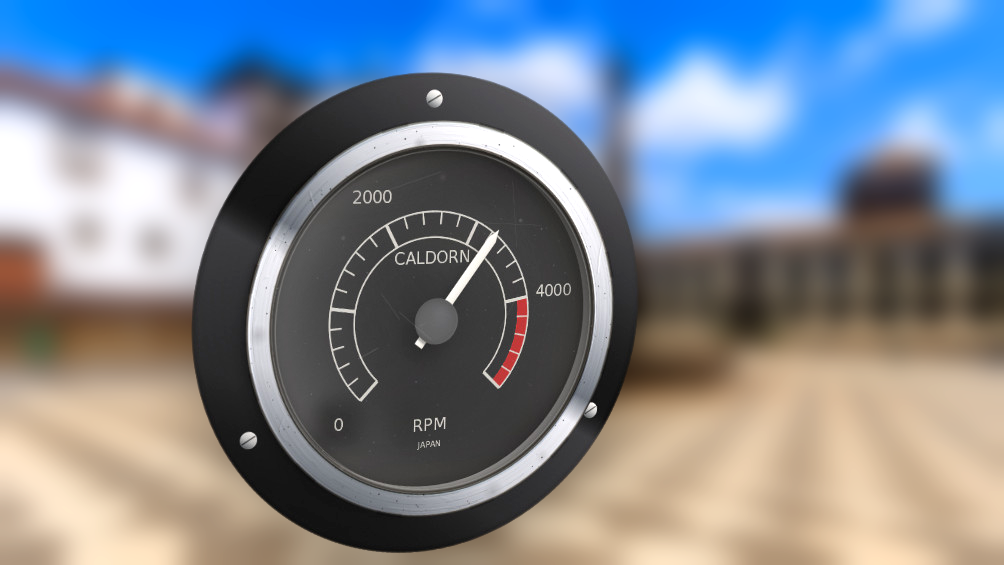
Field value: 3200 rpm
